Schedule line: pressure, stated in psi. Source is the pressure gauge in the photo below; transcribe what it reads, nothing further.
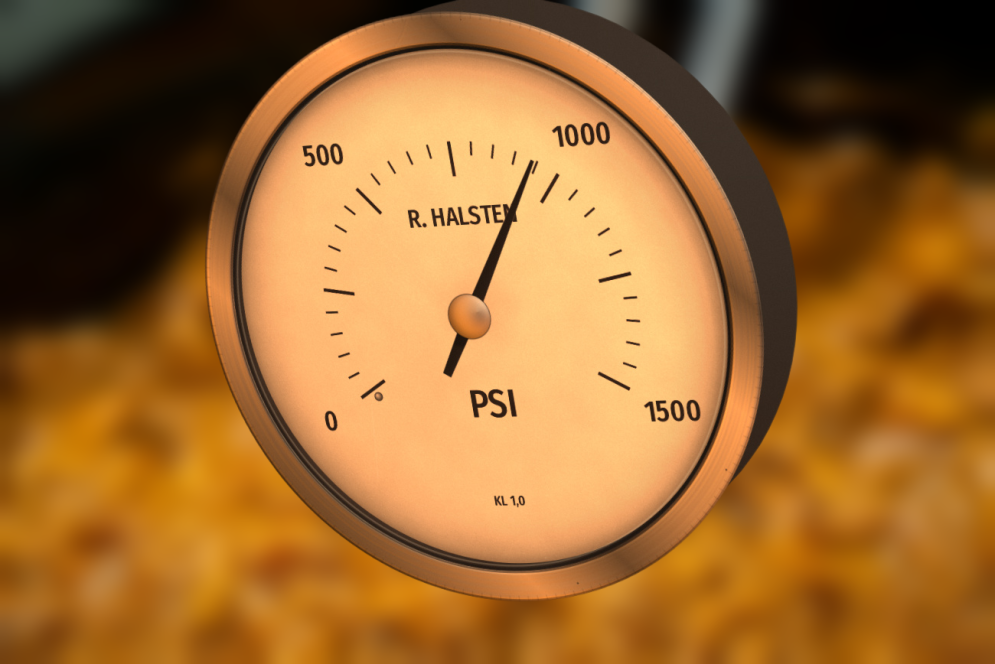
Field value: 950 psi
